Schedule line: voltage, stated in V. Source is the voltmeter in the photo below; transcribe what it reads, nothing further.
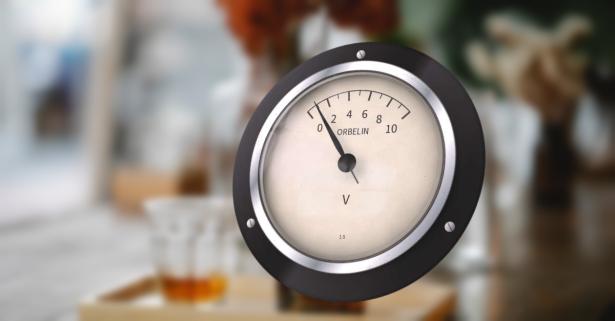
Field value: 1 V
